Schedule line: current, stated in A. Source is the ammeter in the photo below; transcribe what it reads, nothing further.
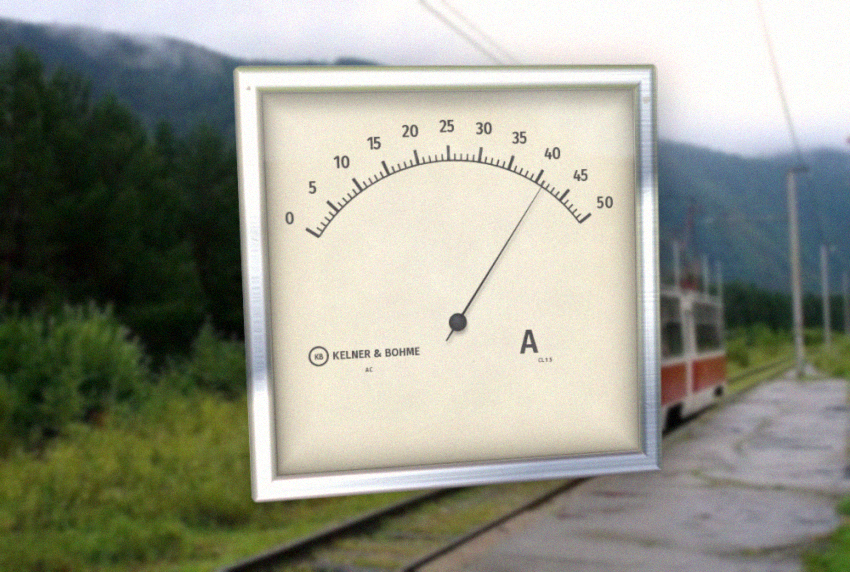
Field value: 41 A
